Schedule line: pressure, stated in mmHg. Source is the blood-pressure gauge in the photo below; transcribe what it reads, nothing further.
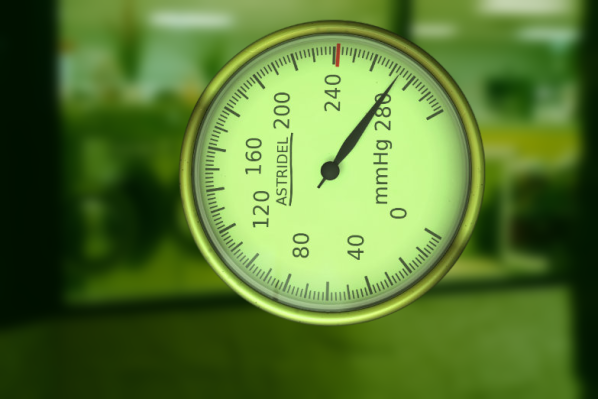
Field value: 274 mmHg
